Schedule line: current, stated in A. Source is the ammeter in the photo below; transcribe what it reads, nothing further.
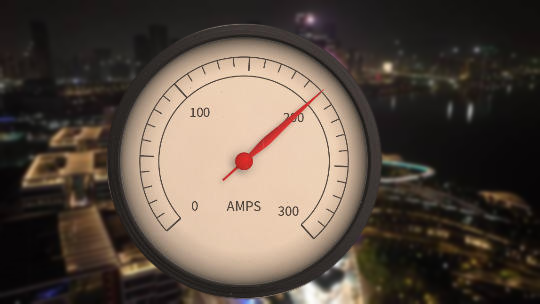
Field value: 200 A
